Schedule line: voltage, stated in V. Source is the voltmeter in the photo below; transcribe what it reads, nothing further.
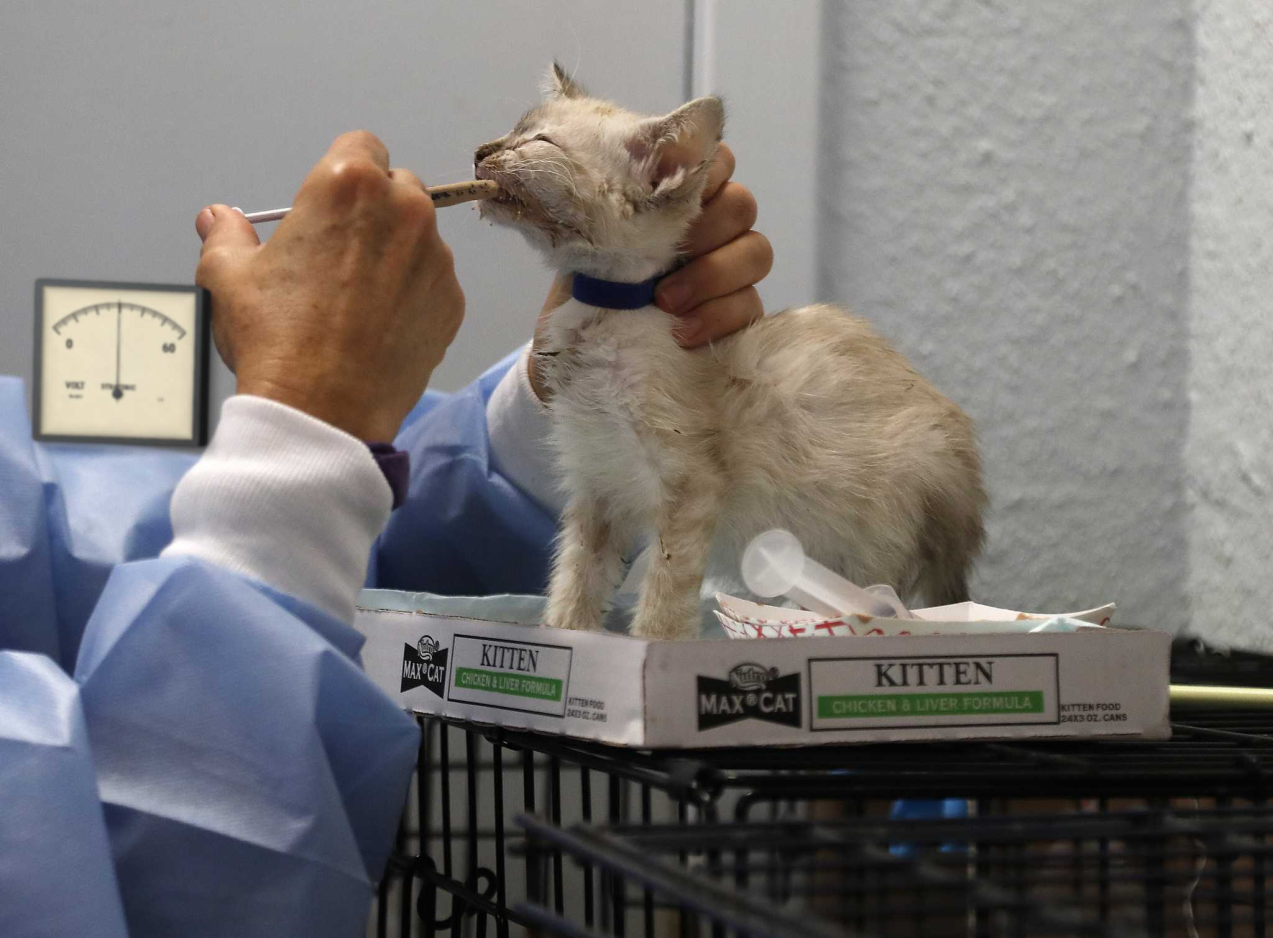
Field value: 30 V
